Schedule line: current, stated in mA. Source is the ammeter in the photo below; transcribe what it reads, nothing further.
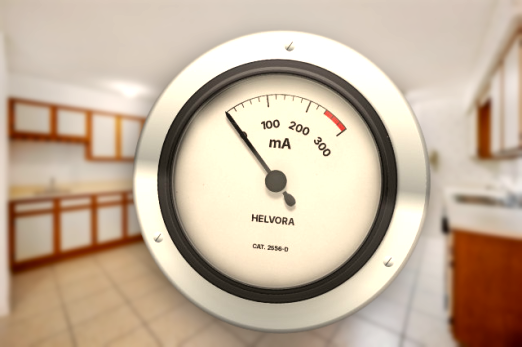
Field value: 0 mA
